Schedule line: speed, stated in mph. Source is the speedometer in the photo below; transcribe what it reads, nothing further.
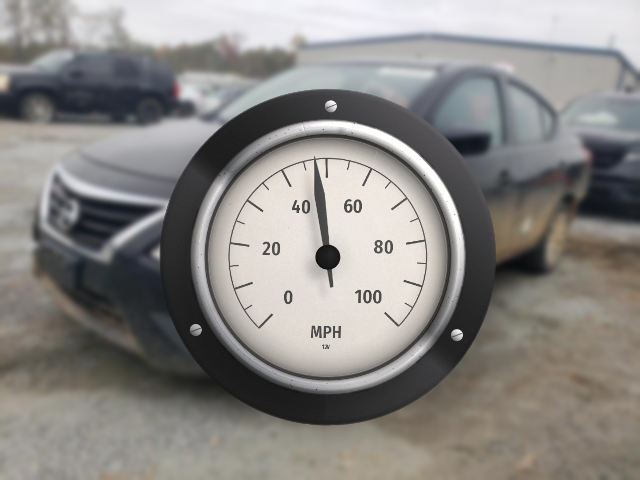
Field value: 47.5 mph
